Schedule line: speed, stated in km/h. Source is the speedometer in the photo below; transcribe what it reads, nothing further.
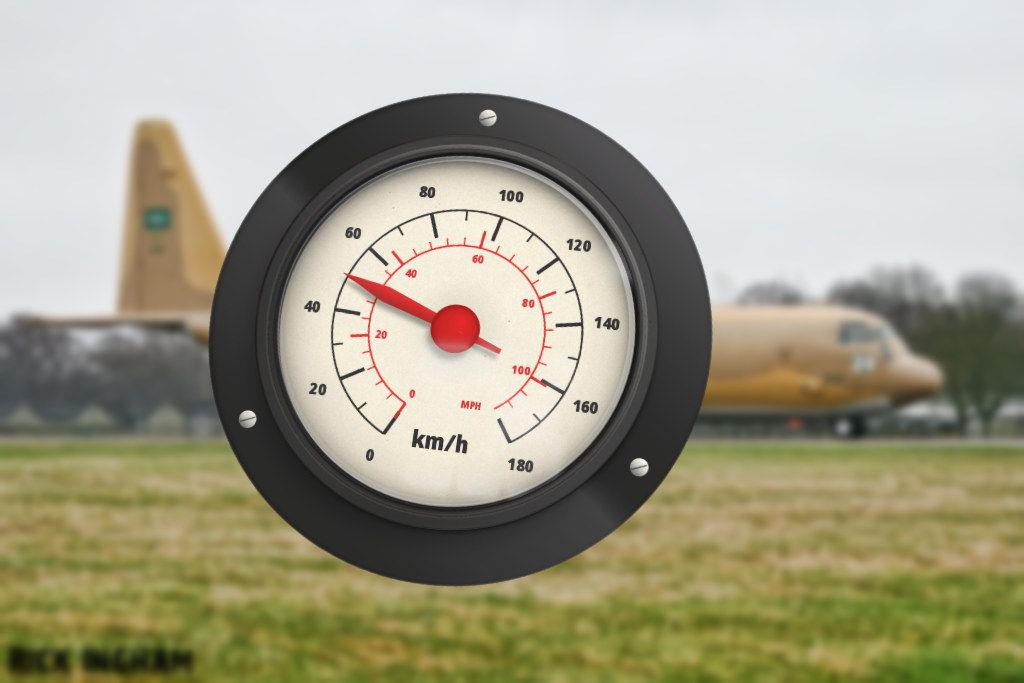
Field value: 50 km/h
